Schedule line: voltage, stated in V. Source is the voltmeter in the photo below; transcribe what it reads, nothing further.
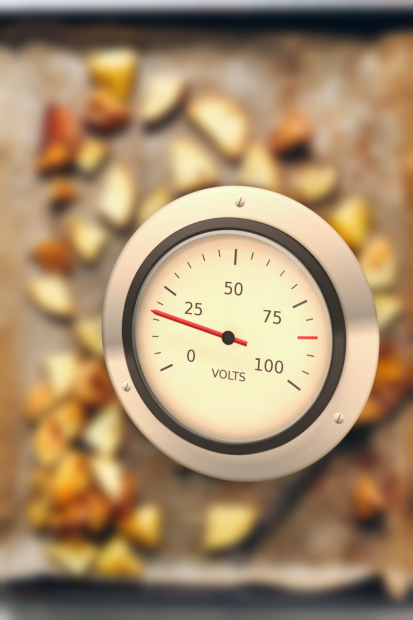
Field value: 17.5 V
